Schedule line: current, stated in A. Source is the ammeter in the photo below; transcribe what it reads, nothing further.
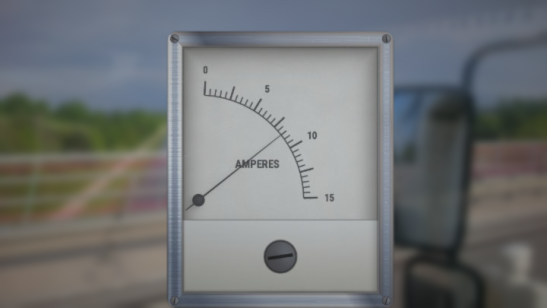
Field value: 8.5 A
